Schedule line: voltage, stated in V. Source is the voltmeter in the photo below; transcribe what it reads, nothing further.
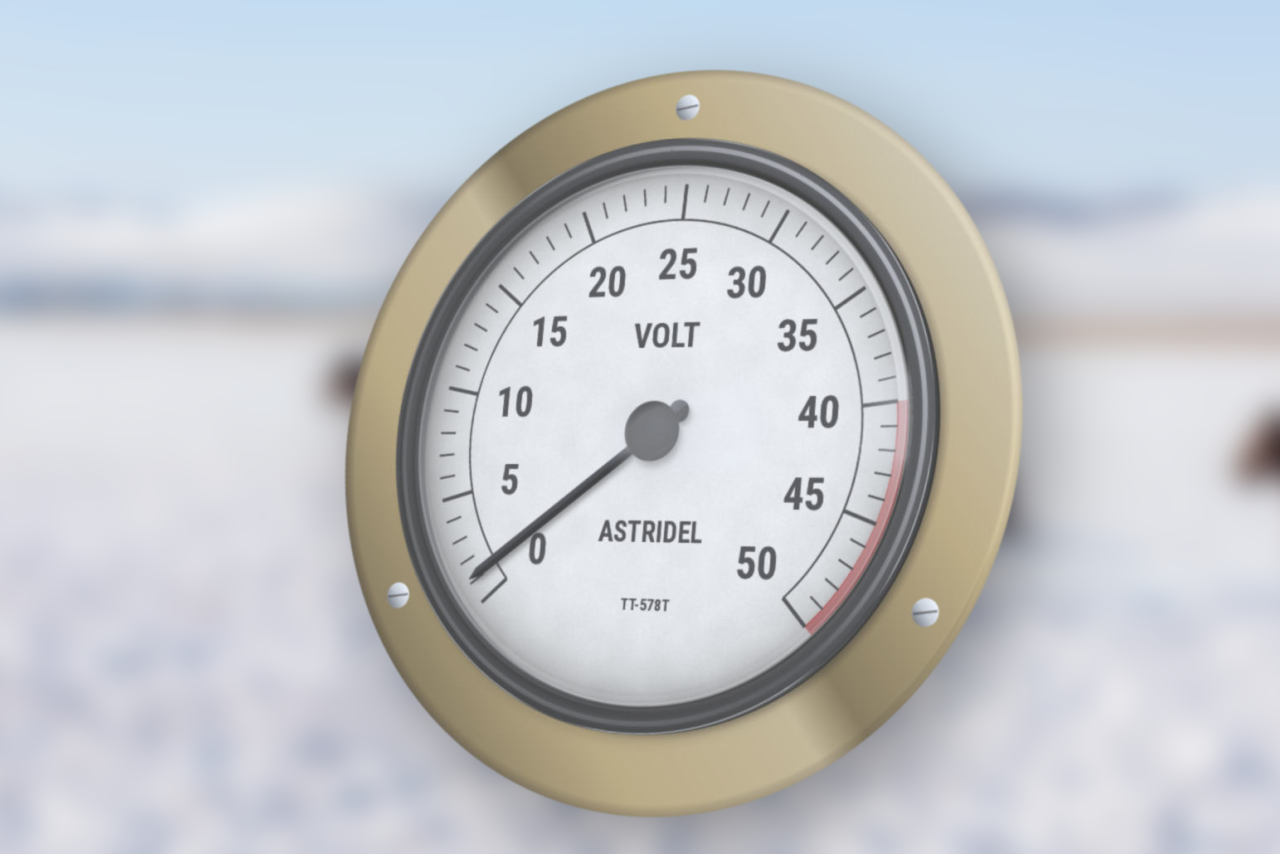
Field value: 1 V
